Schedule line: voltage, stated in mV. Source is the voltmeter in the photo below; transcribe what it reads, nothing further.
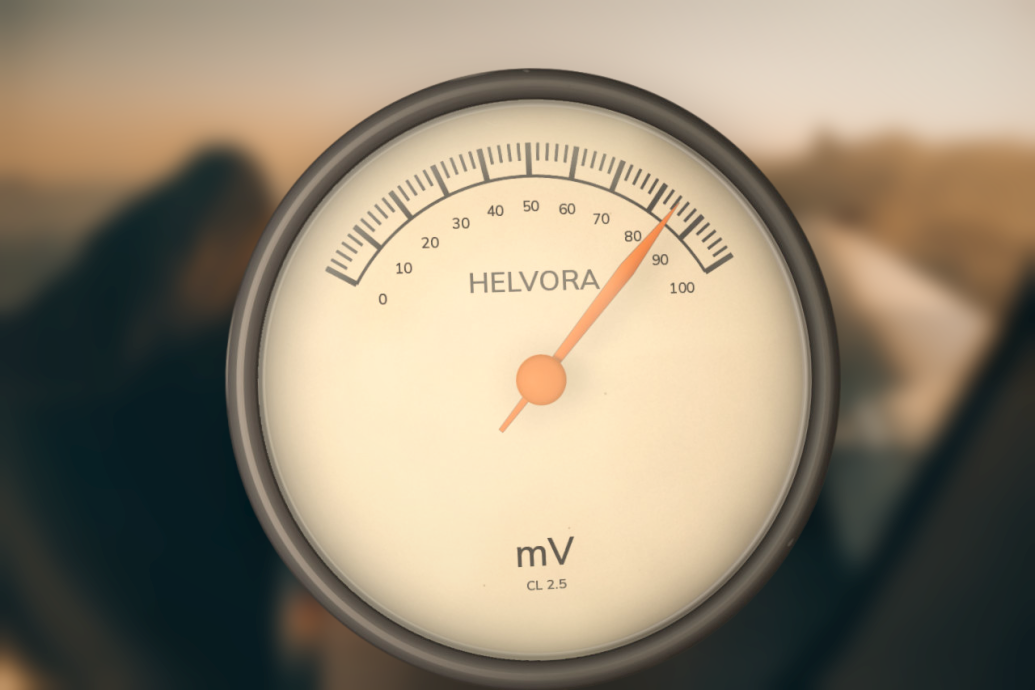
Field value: 84 mV
